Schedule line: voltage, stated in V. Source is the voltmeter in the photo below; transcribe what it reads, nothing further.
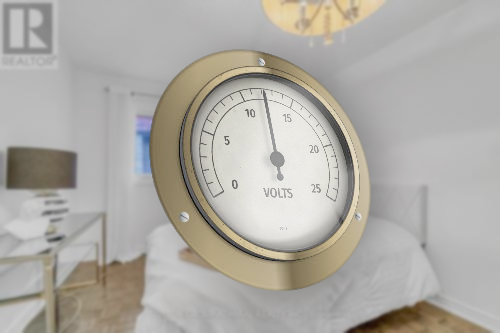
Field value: 12 V
